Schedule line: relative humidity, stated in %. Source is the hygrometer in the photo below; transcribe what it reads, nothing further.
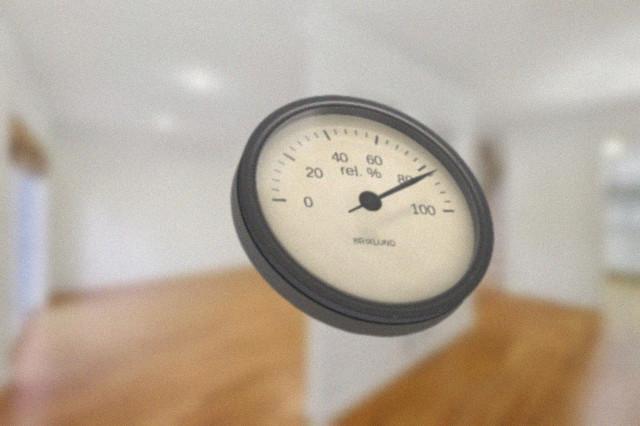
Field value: 84 %
